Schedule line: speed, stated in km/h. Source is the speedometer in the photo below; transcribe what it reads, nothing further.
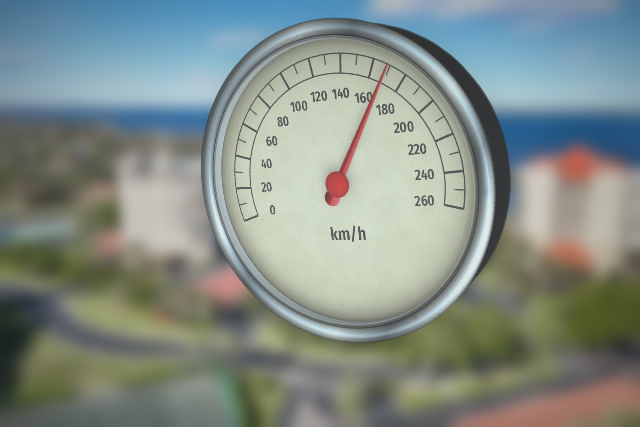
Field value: 170 km/h
